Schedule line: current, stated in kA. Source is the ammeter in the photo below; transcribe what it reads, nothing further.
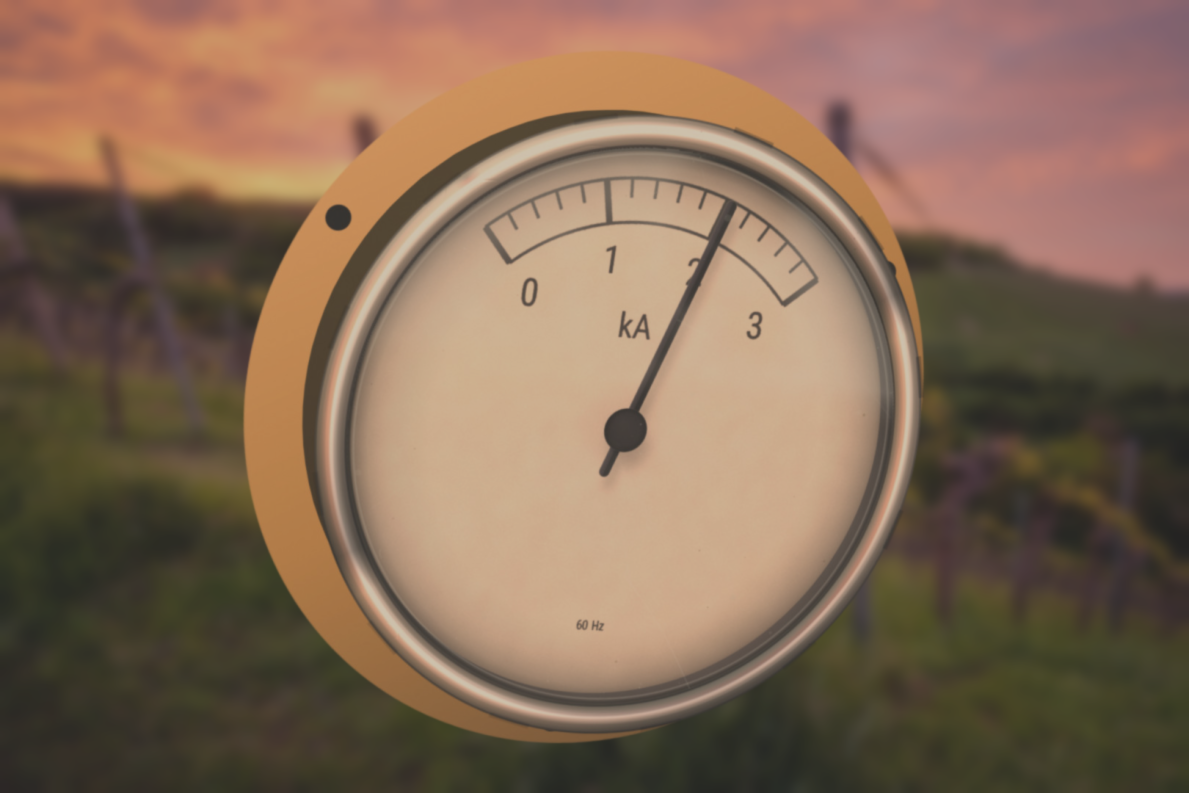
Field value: 2 kA
